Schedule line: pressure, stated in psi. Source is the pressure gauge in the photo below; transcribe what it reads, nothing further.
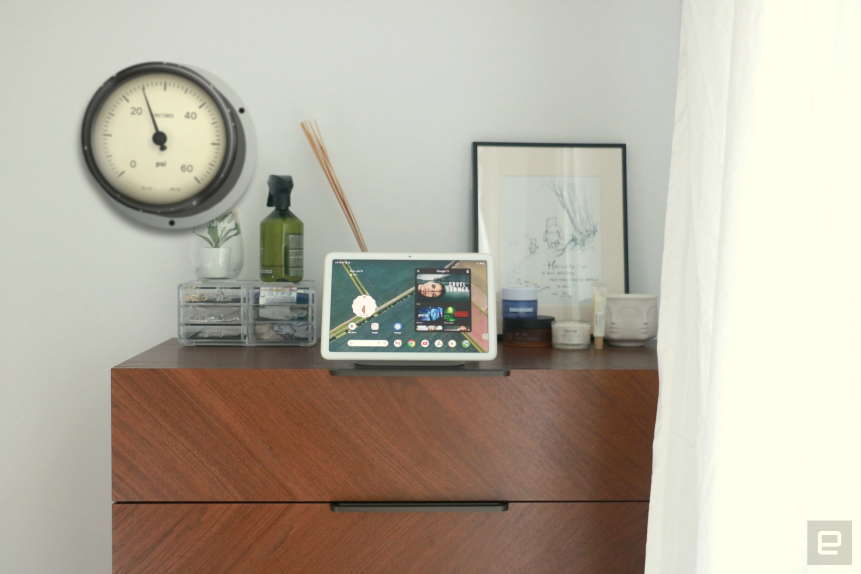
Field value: 25 psi
